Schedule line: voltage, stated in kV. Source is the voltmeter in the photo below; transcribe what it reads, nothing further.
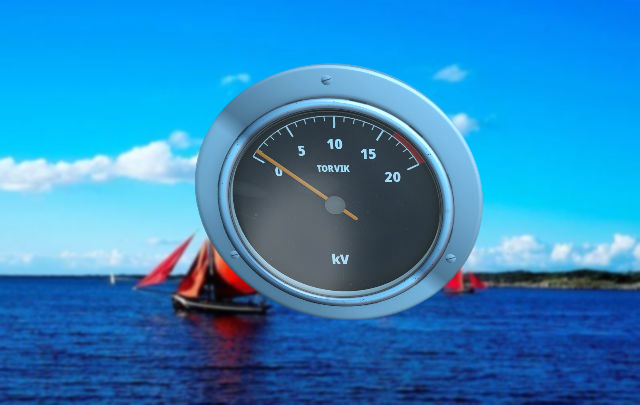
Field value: 1 kV
